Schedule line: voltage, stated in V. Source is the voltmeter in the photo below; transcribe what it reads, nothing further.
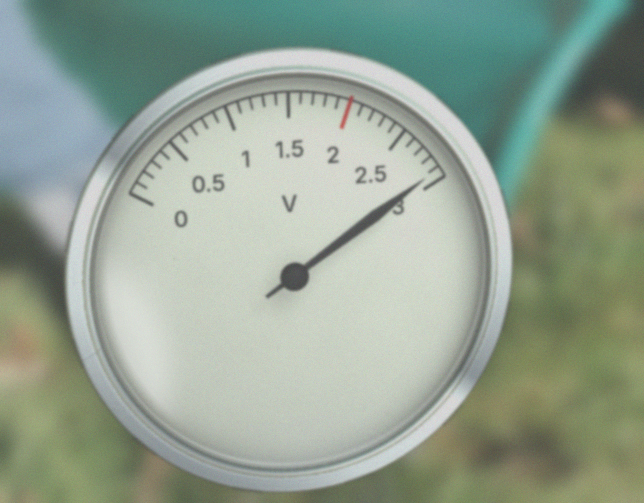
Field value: 2.9 V
